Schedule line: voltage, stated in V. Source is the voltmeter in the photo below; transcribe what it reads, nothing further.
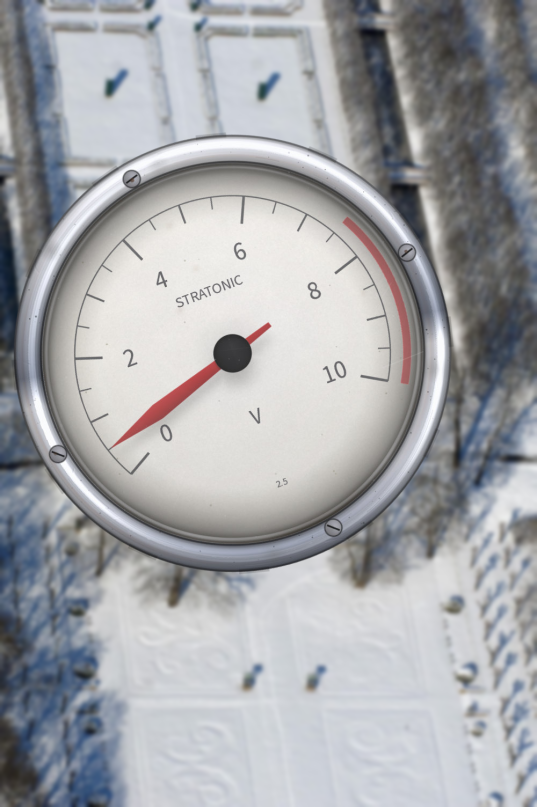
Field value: 0.5 V
